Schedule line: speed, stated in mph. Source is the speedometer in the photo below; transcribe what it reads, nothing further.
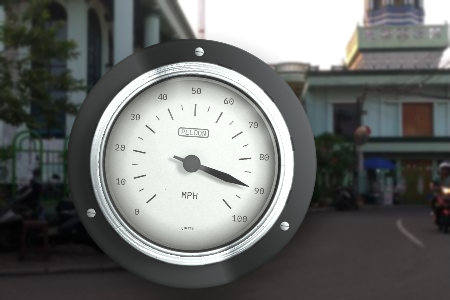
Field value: 90 mph
